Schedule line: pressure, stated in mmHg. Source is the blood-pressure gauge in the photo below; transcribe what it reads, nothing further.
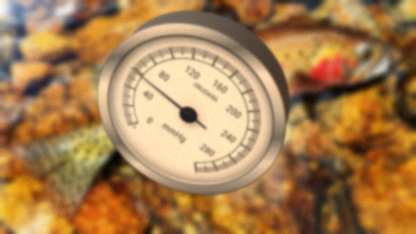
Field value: 60 mmHg
